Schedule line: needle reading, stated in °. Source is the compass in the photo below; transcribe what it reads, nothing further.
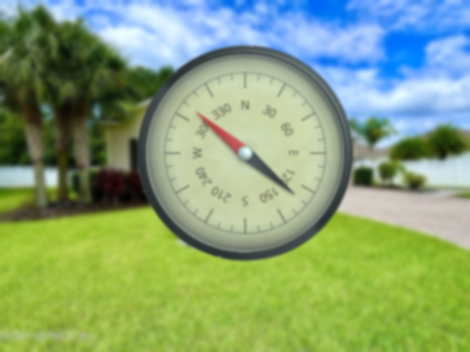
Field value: 310 °
